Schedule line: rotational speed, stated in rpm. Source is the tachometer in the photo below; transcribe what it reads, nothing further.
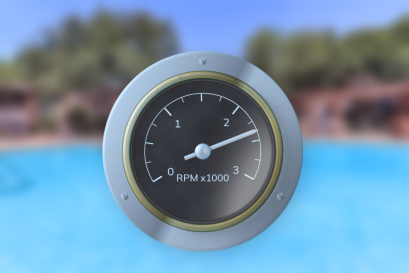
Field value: 2375 rpm
